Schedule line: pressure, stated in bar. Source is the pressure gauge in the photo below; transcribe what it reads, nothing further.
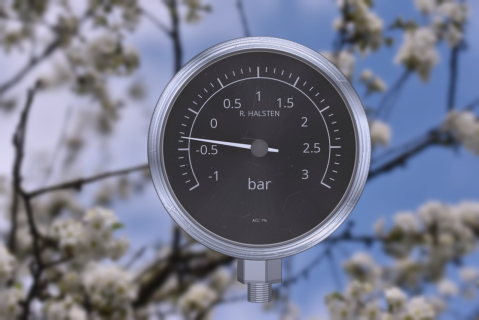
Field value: -0.35 bar
